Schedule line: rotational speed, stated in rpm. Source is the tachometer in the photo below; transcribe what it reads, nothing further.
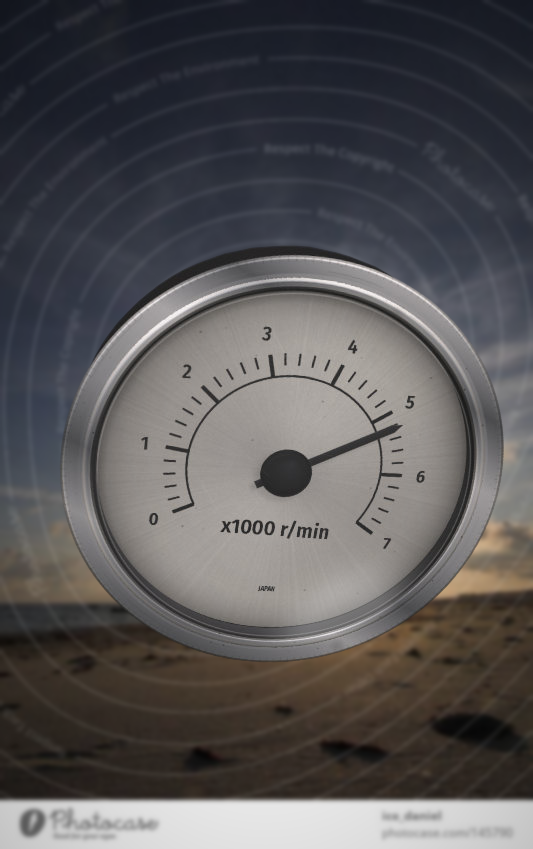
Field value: 5200 rpm
